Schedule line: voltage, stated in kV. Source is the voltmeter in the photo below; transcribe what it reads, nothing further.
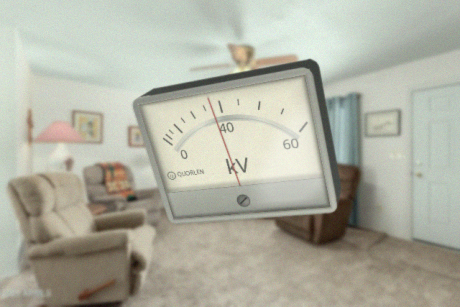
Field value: 37.5 kV
